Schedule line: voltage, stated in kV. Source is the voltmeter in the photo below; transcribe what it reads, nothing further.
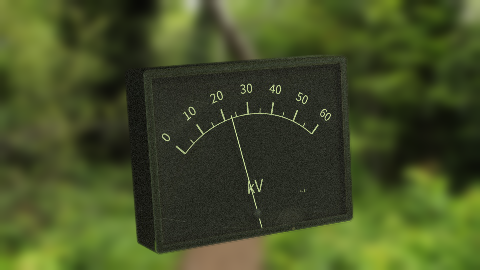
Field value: 22.5 kV
